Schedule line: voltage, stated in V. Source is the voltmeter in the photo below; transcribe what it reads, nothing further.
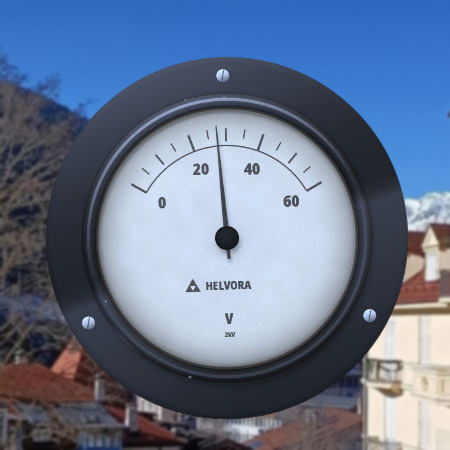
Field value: 27.5 V
